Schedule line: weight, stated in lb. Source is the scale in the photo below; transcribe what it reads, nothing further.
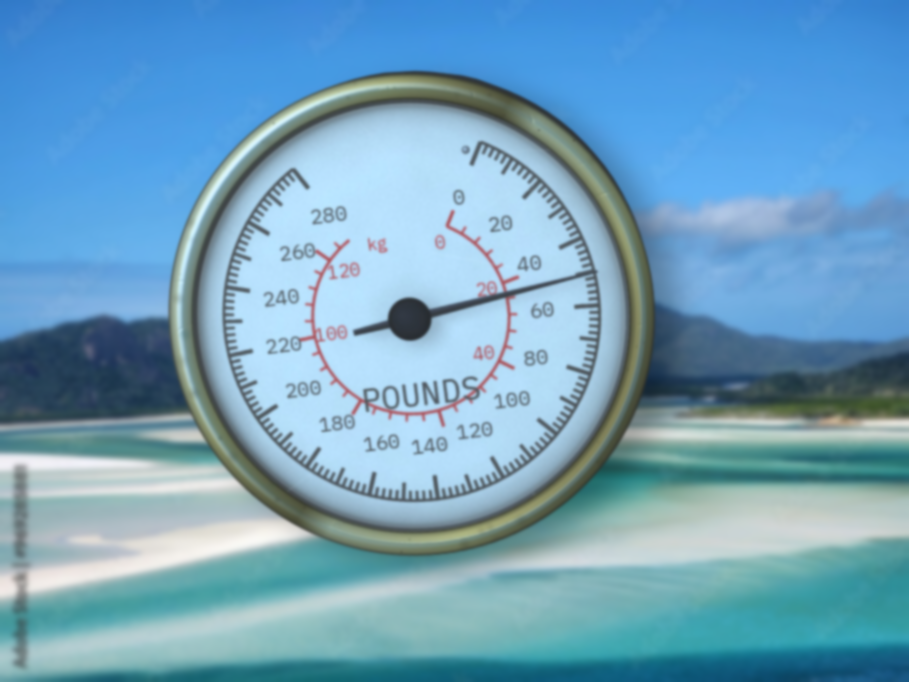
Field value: 50 lb
